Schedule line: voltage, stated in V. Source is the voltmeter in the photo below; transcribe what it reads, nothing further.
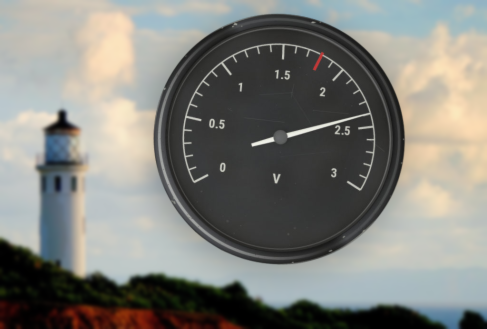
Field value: 2.4 V
